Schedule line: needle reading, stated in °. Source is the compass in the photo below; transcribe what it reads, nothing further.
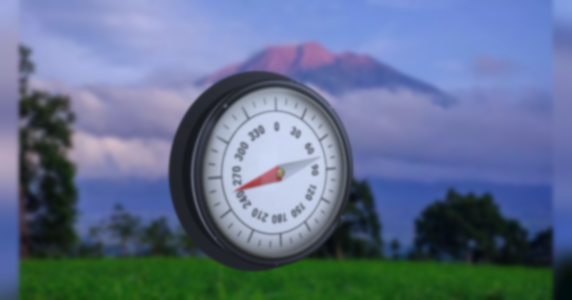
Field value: 255 °
